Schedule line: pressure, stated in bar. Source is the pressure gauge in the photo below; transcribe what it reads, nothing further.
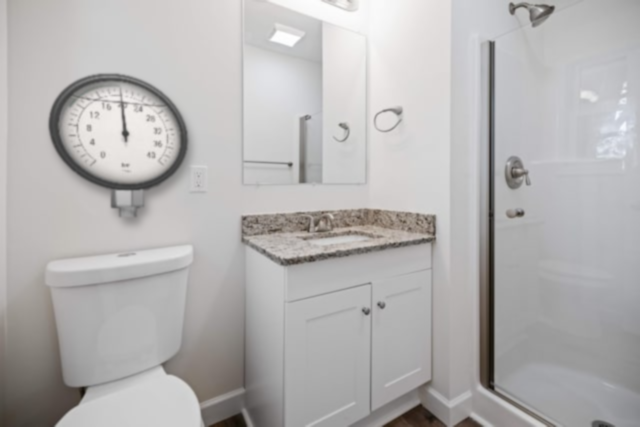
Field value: 20 bar
